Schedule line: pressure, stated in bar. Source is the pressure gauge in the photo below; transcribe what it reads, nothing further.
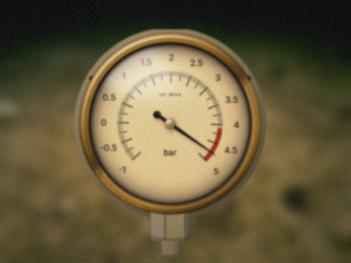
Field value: 4.75 bar
